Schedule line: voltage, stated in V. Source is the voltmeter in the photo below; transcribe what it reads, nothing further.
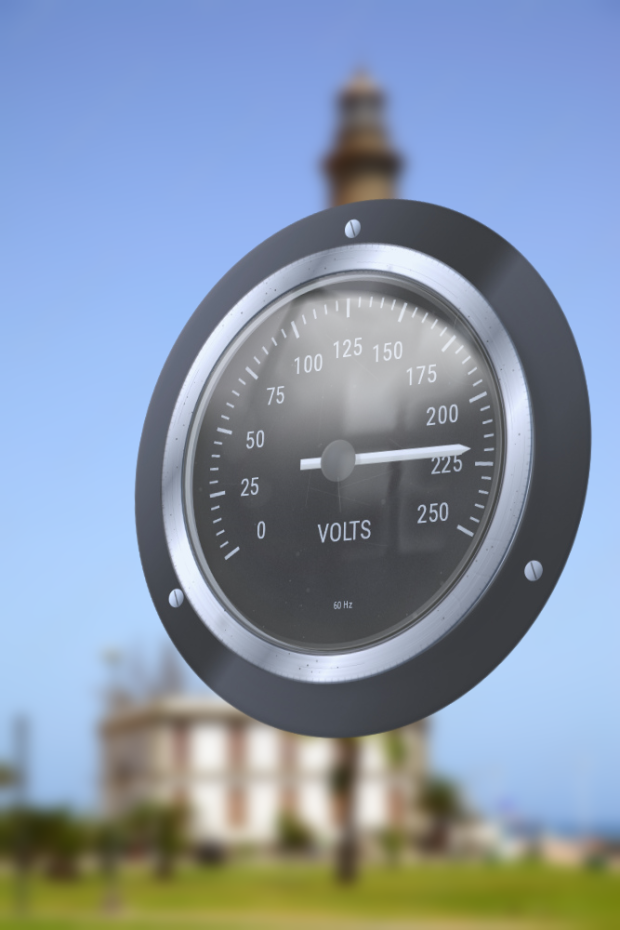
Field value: 220 V
